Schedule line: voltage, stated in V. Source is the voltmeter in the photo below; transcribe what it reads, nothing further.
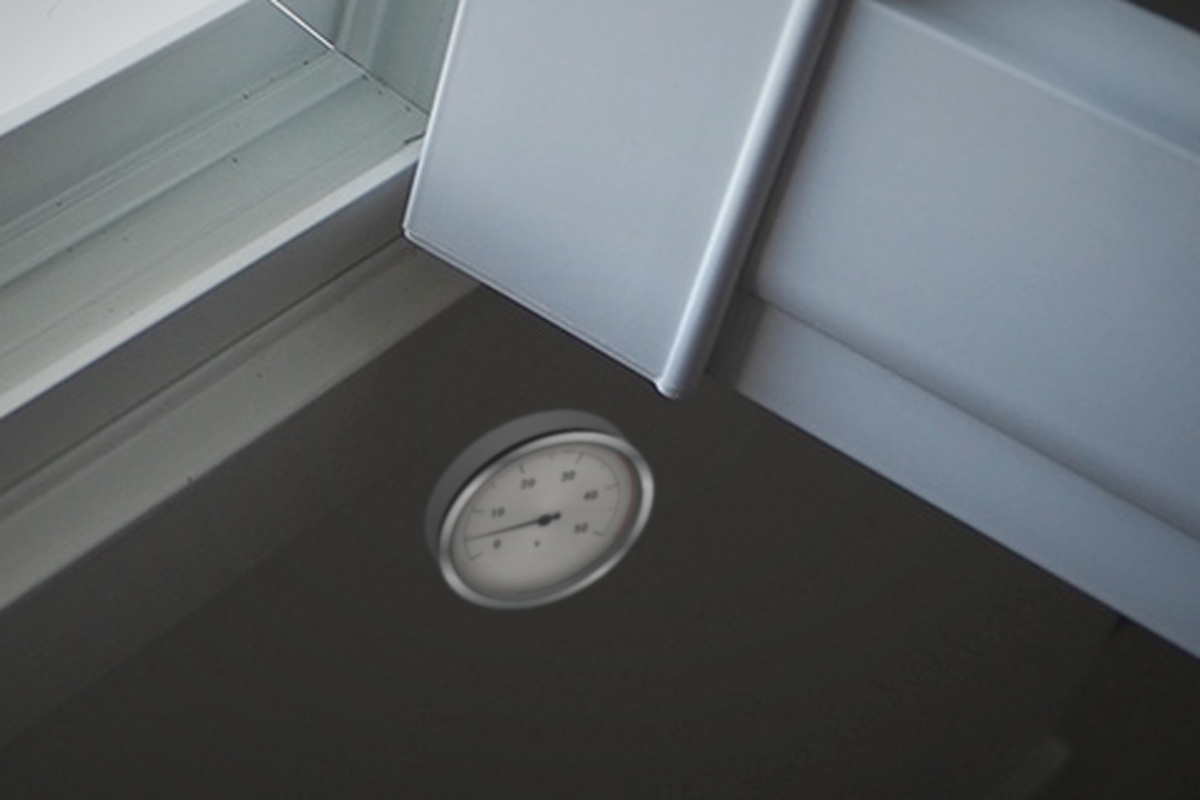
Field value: 5 V
